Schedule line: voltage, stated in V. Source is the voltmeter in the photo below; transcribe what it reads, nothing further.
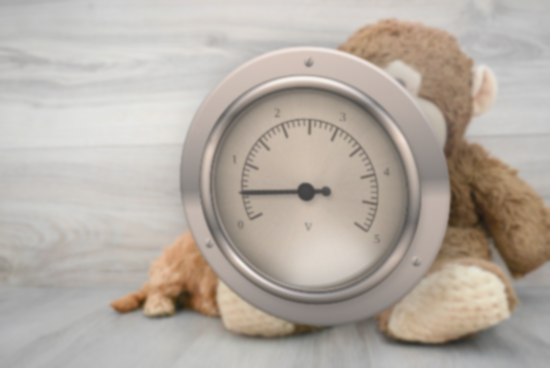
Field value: 0.5 V
